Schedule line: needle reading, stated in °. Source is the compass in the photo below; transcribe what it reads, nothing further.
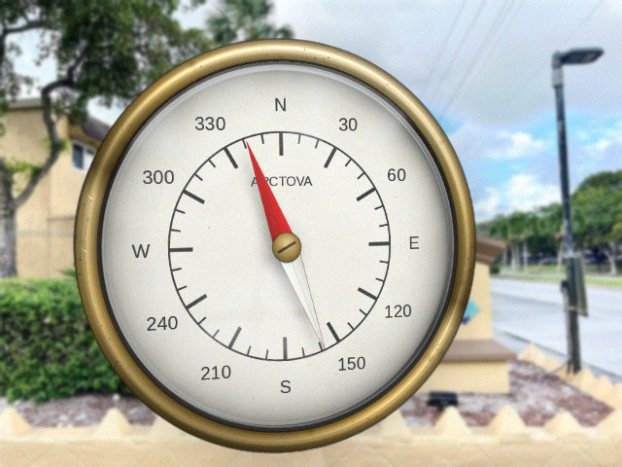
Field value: 340 °
